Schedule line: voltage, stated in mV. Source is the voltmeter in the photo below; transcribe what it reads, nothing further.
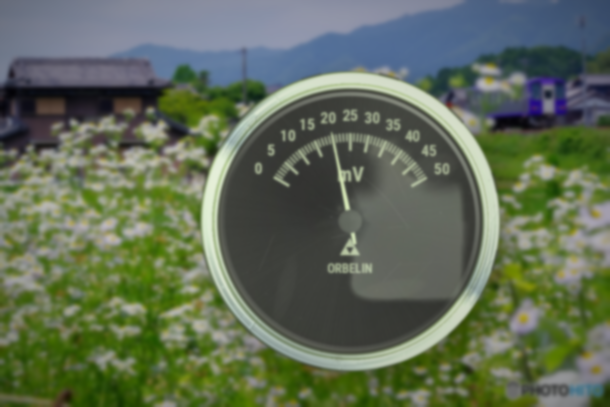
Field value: 20 mV
